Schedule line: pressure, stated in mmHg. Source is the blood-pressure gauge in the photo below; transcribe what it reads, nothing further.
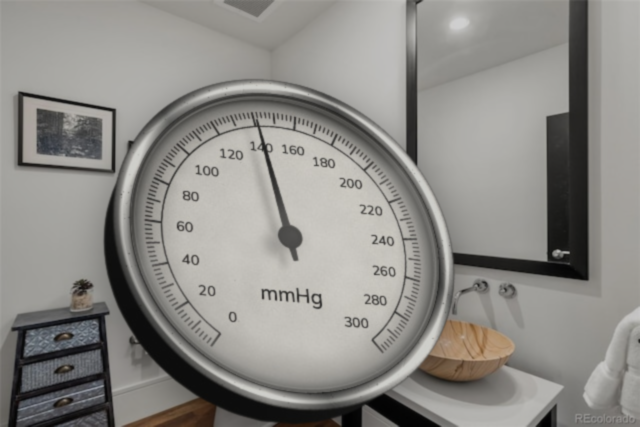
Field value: 140 mmHg
